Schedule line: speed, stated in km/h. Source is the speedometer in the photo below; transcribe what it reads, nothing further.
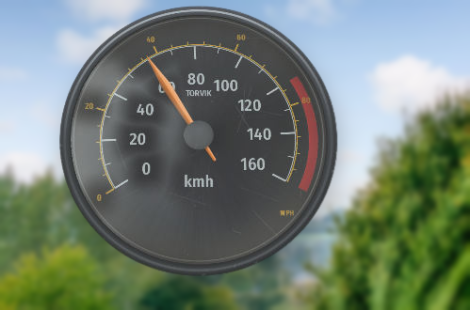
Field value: 60 km/h
